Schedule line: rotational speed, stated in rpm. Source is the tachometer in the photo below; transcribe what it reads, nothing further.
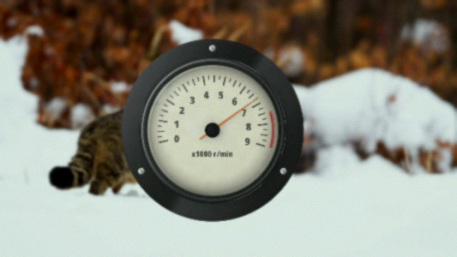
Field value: 6750 rpm
